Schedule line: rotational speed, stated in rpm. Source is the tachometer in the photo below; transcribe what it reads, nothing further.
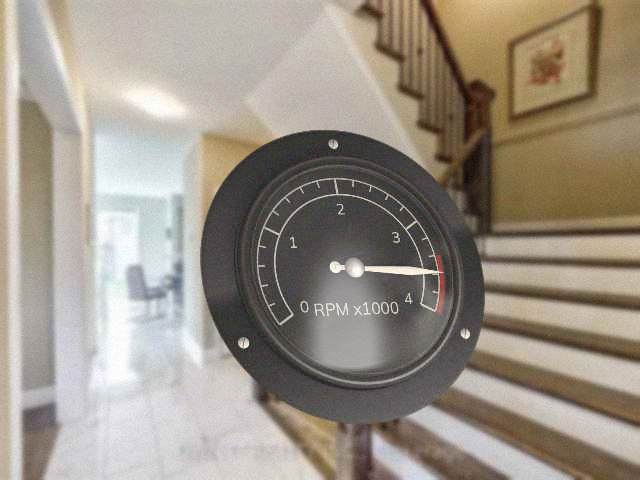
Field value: 3600 rpm
